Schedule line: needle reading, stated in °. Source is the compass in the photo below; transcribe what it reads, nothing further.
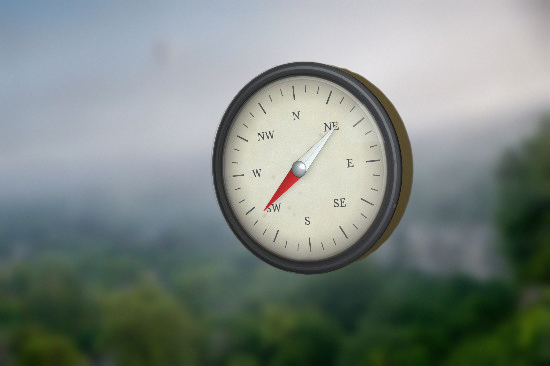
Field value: 230 °
